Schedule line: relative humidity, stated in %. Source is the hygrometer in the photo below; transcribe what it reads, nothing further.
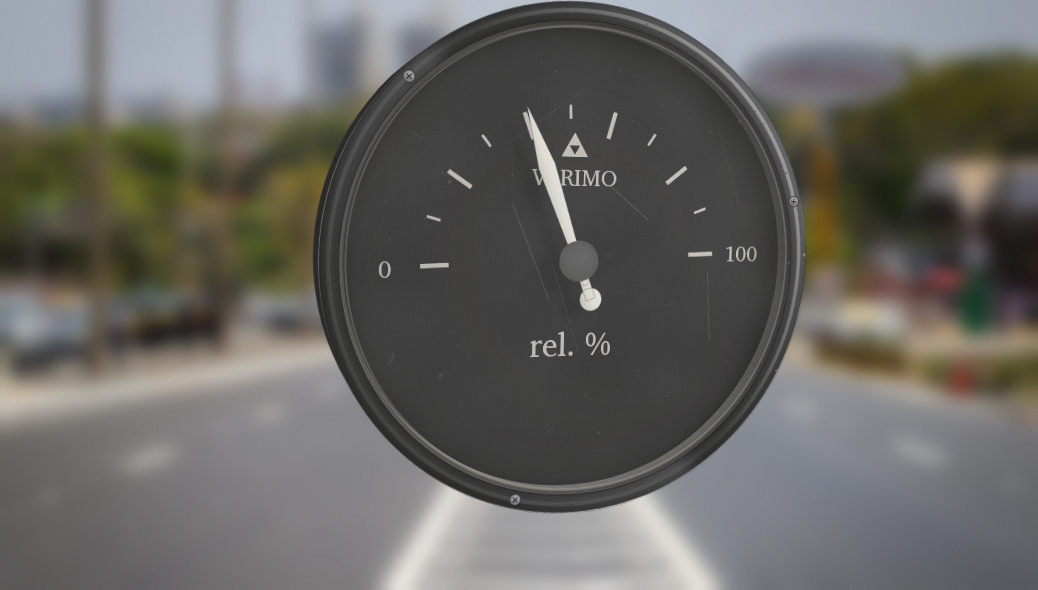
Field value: 40 %
